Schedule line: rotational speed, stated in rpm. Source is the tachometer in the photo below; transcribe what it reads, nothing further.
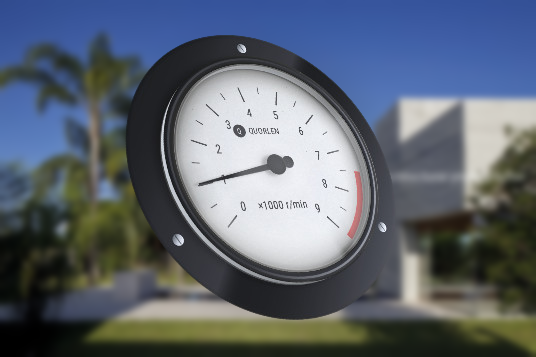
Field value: 1000 rpm
